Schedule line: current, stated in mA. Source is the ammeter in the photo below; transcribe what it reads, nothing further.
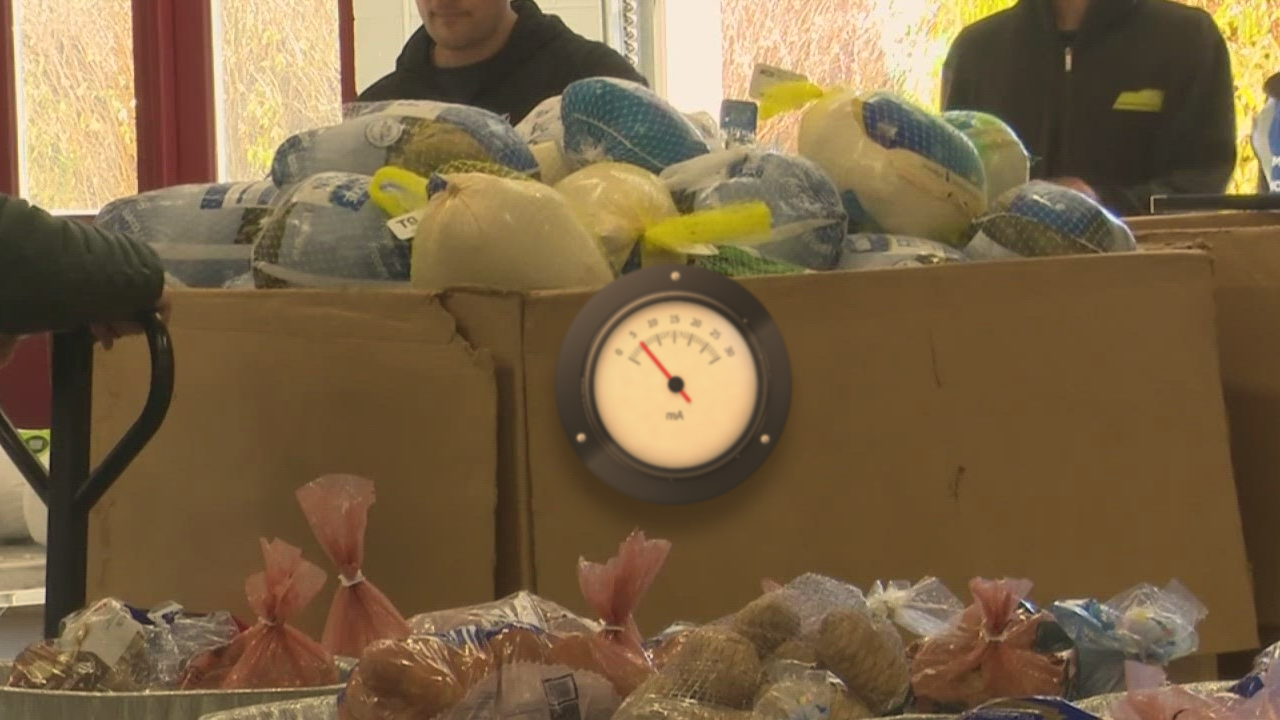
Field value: 5 mA
